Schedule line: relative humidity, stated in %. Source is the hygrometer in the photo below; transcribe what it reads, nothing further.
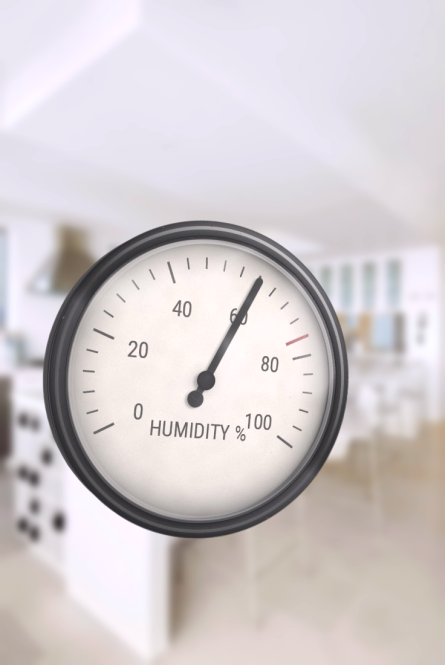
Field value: 60 %
